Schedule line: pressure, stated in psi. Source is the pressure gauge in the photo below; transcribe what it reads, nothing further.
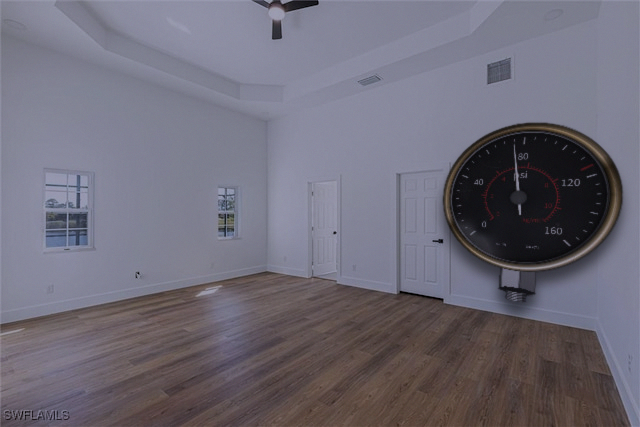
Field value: 75 psi
